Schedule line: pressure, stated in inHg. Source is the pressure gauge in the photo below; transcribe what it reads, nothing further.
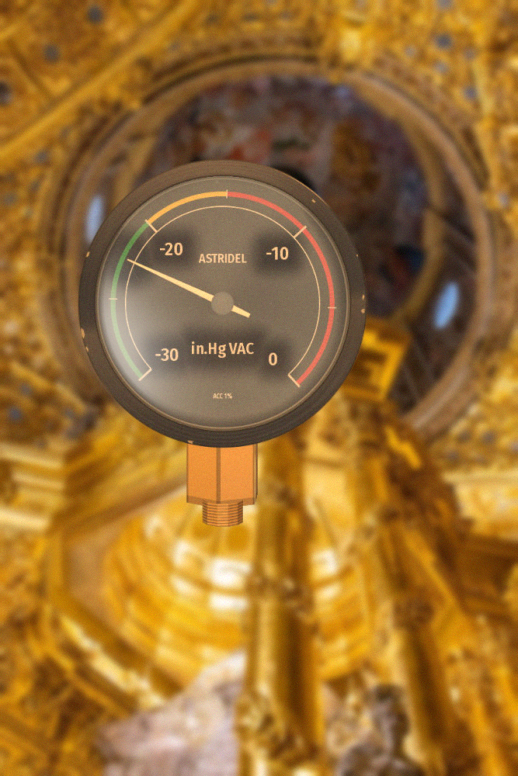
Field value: -22.5 inHg
